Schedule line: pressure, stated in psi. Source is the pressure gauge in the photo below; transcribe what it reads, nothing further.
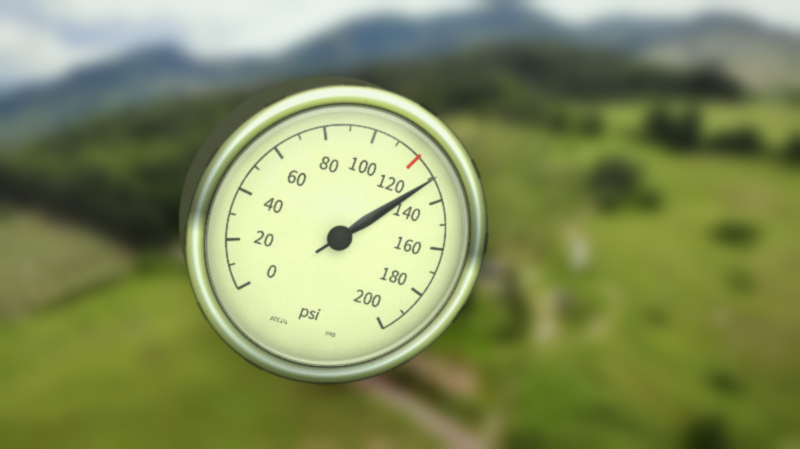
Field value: 130 psi
